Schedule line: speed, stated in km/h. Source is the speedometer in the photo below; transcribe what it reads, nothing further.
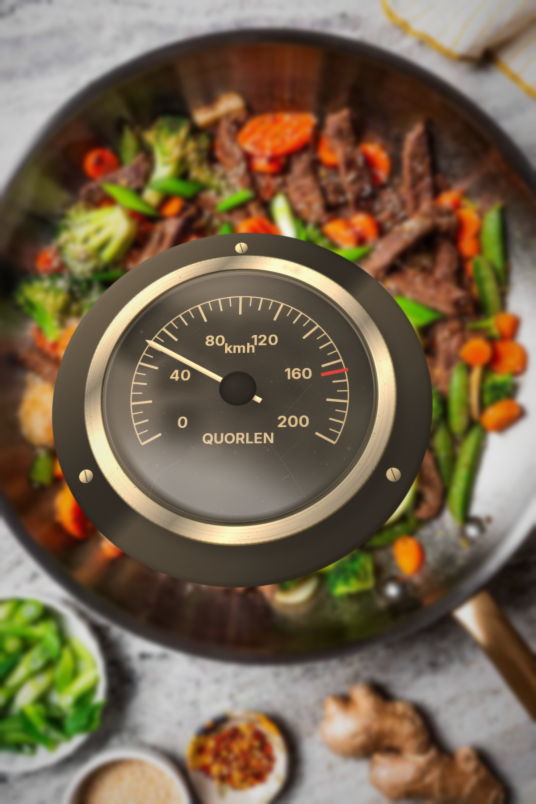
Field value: 50 km/h
